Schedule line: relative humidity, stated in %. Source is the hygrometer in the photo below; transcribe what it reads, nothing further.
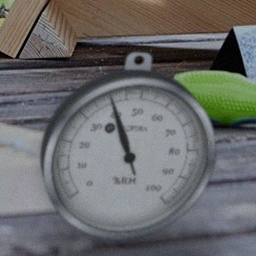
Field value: 40 %
